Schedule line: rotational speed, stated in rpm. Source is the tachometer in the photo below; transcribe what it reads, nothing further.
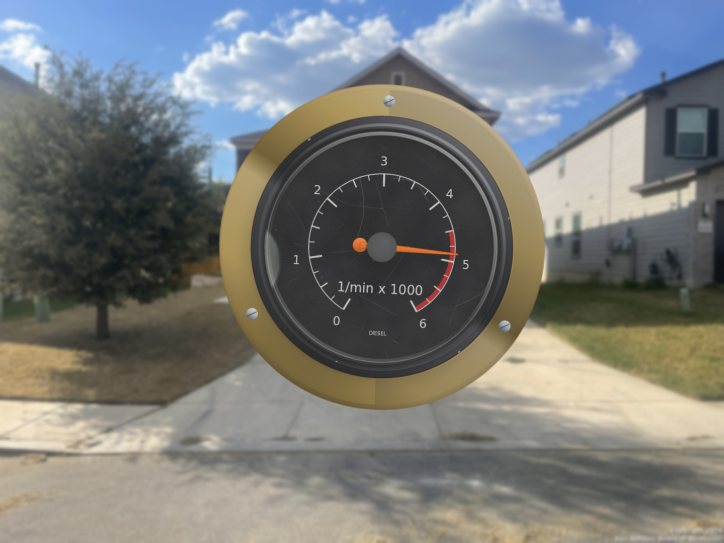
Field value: 4875 rpm
